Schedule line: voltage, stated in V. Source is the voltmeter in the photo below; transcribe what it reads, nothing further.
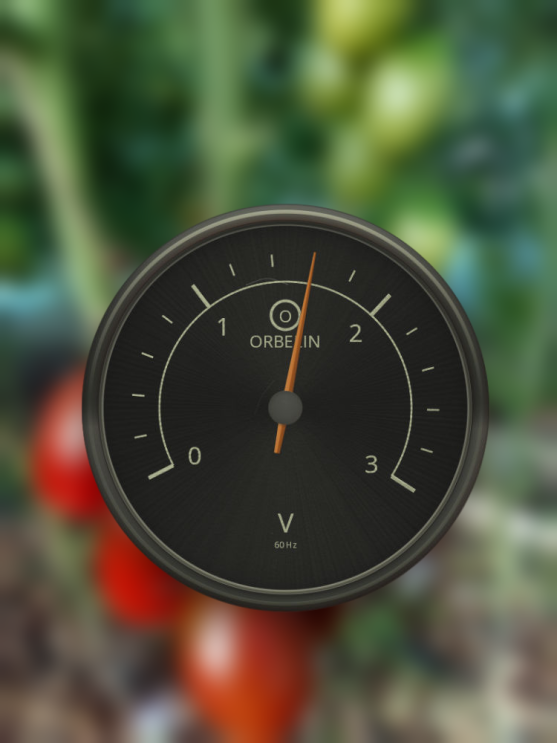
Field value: 1.6 V
